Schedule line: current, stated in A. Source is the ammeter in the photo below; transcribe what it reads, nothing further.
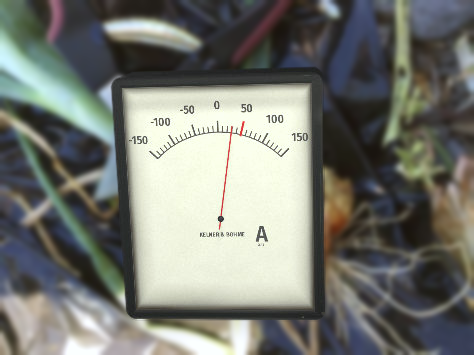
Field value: 30 A
